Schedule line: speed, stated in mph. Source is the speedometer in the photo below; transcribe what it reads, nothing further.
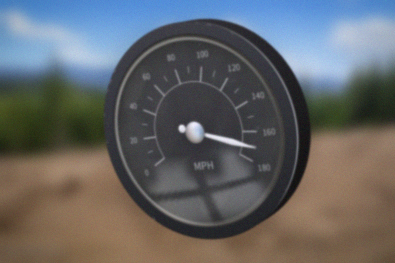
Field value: 170 mph
